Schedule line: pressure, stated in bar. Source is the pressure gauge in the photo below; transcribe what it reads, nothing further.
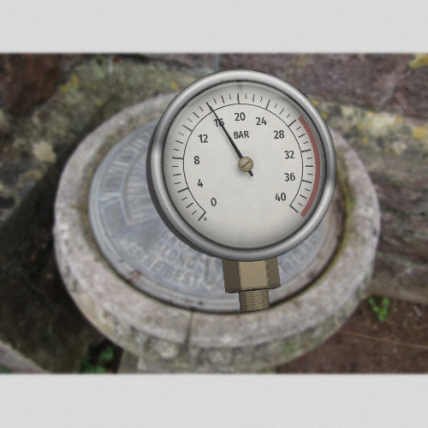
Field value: 16 bar
